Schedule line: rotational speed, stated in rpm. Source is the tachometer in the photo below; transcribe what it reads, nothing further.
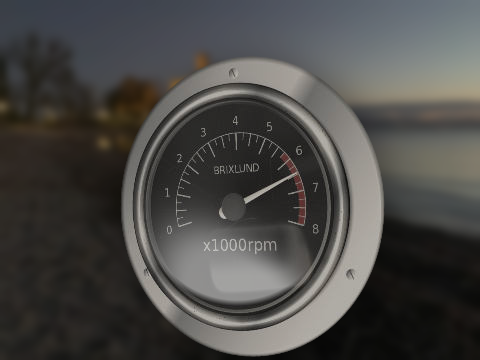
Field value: 6500 rpm
